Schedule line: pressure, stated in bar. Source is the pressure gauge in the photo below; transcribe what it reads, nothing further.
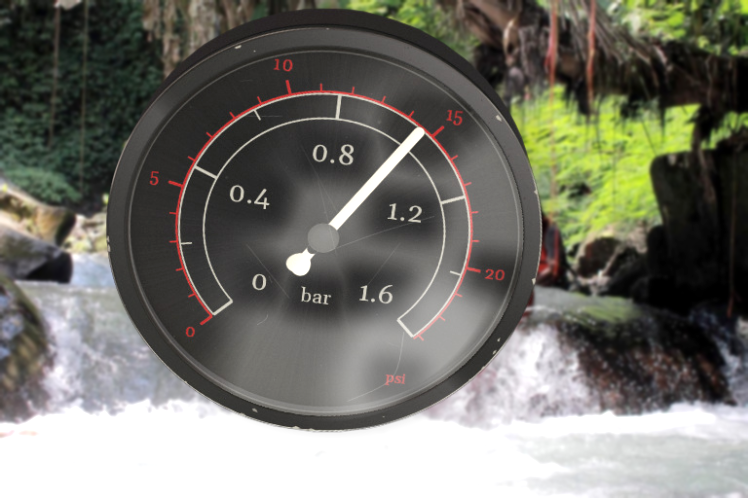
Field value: 1 bar
